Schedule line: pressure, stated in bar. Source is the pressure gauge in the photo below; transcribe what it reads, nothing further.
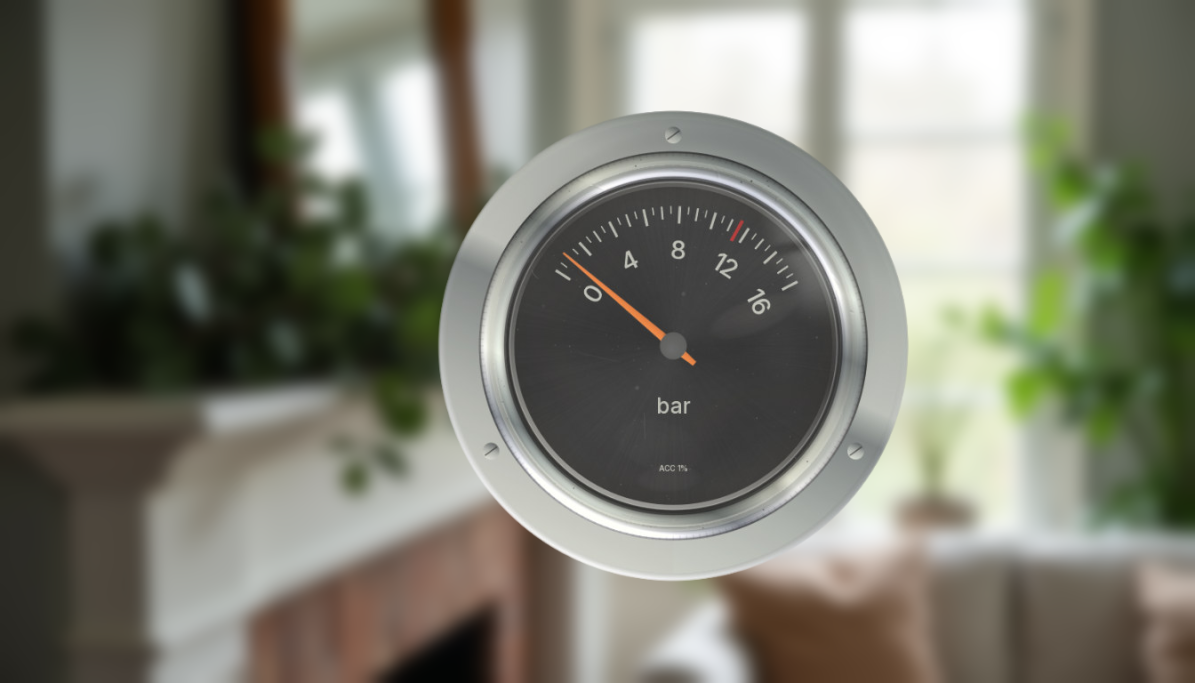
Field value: 1 bar
